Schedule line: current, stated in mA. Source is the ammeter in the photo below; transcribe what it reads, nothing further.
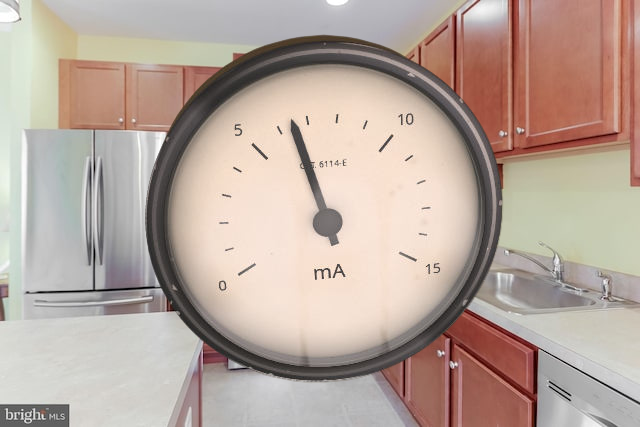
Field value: 6.5 mA
